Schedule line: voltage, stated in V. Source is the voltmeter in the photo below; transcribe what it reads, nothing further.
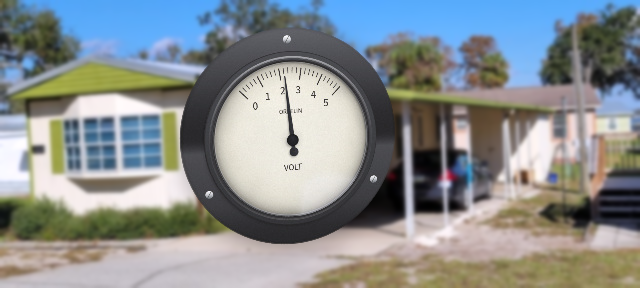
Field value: 2.2 V
